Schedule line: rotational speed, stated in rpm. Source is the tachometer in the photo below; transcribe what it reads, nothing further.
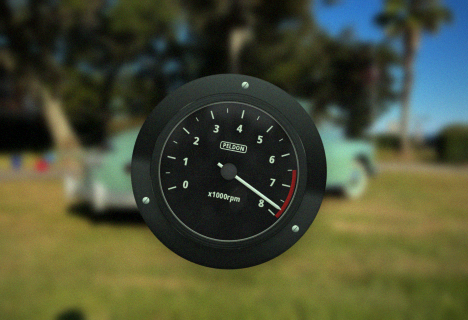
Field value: 7750 rpm
